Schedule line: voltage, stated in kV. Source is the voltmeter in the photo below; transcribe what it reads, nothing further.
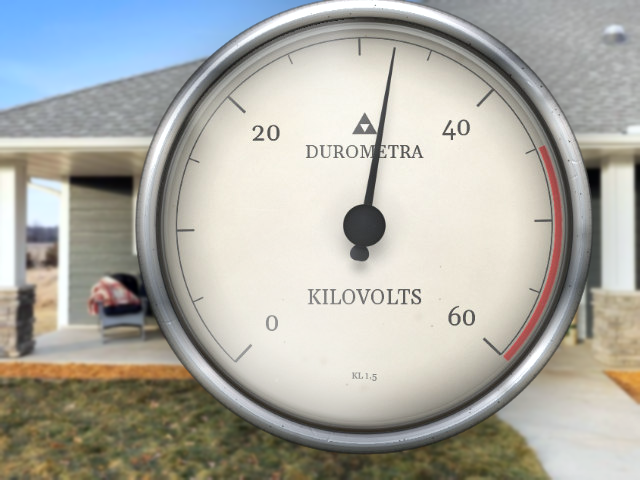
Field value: 32.5 kV
